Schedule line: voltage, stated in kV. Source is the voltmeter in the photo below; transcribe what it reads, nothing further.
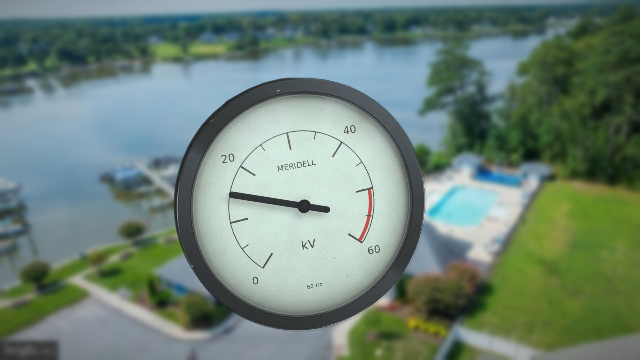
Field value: 15 kV
